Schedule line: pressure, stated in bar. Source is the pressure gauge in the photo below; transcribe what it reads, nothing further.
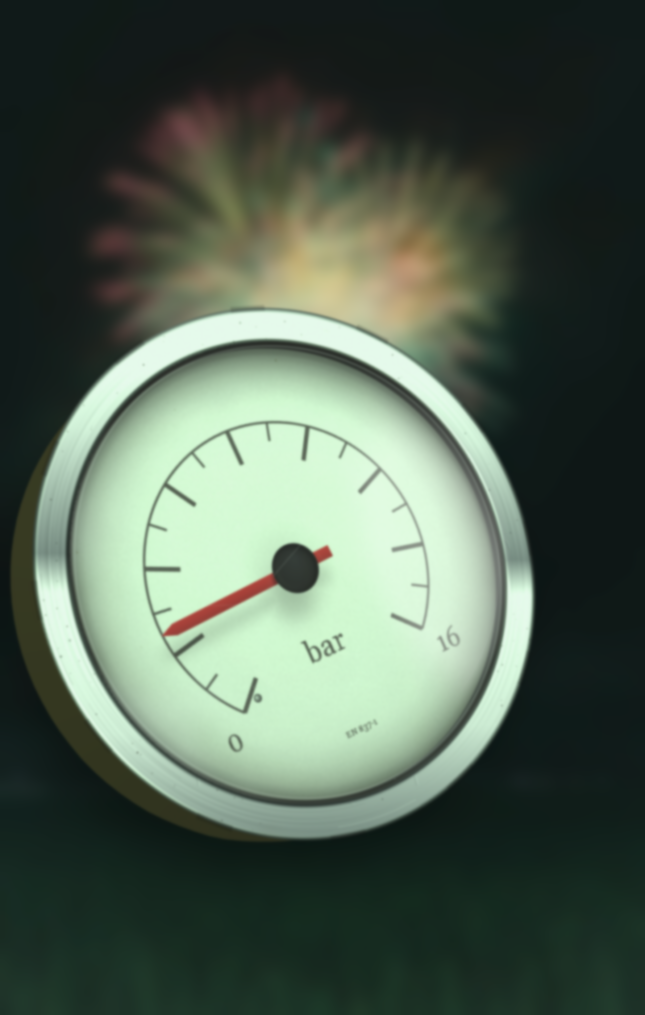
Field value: 2.5 bar
